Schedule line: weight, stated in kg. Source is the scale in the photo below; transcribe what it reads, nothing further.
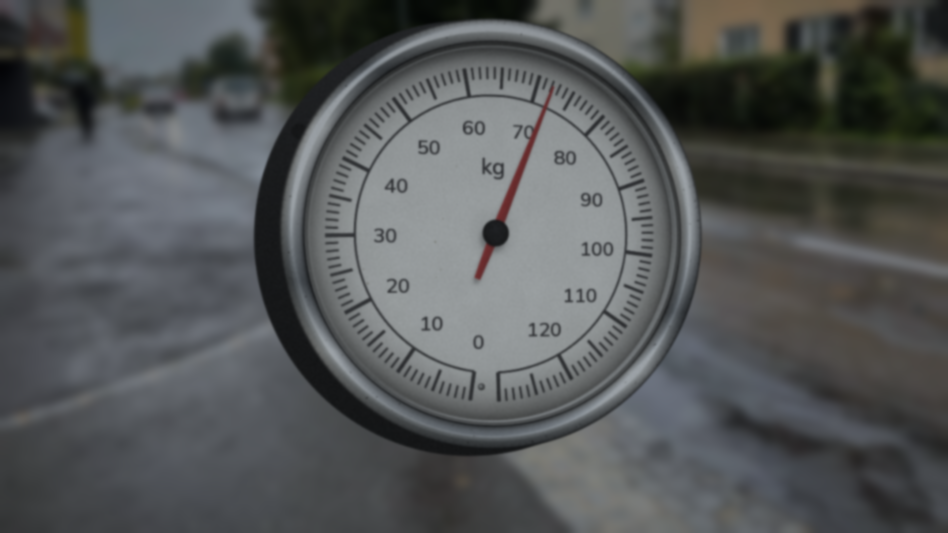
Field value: 72 kg
